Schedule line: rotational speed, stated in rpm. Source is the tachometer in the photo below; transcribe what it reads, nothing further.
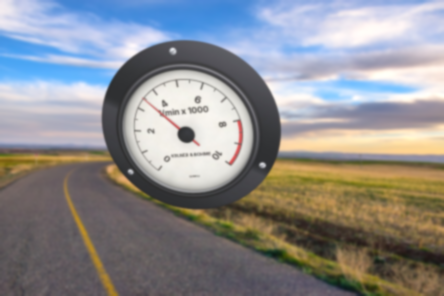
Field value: 3500 rpm
